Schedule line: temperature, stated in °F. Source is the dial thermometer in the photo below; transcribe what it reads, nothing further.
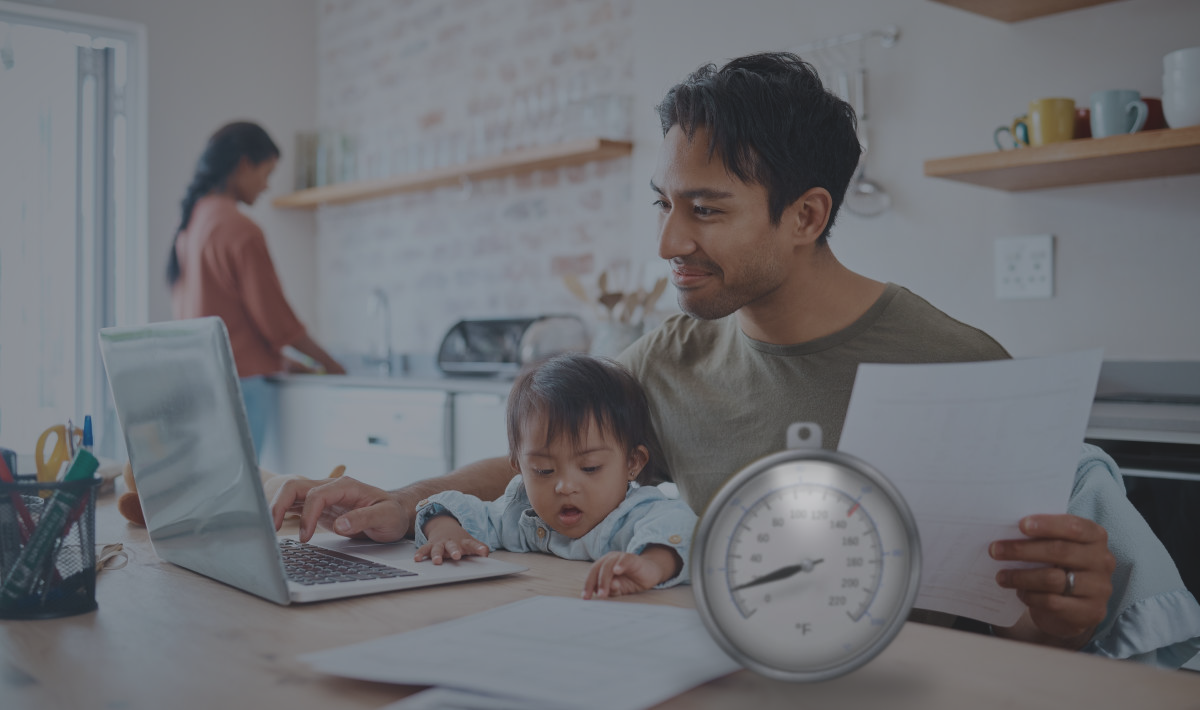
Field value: 20 °F
